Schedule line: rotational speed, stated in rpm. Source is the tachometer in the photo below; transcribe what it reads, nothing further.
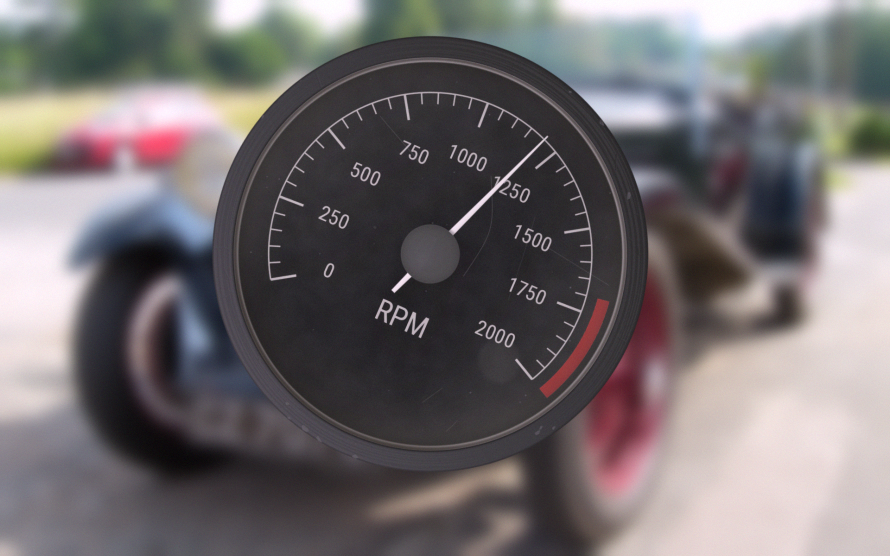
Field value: 1200 rpm
